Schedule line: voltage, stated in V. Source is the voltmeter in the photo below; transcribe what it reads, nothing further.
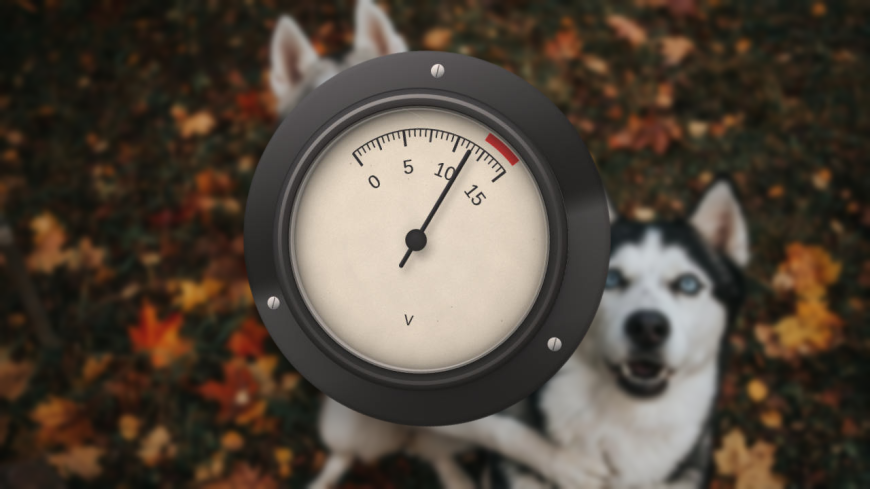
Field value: 11.5 V
